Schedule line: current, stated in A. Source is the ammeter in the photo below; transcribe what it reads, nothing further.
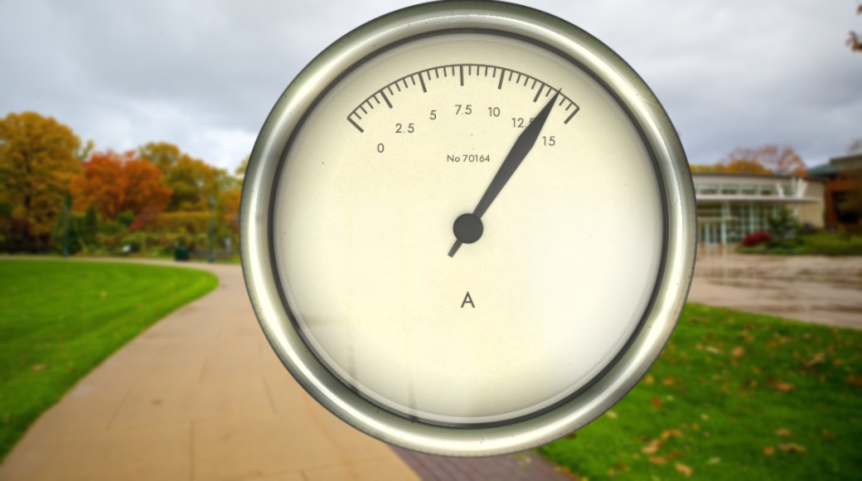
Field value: 13.5 A
